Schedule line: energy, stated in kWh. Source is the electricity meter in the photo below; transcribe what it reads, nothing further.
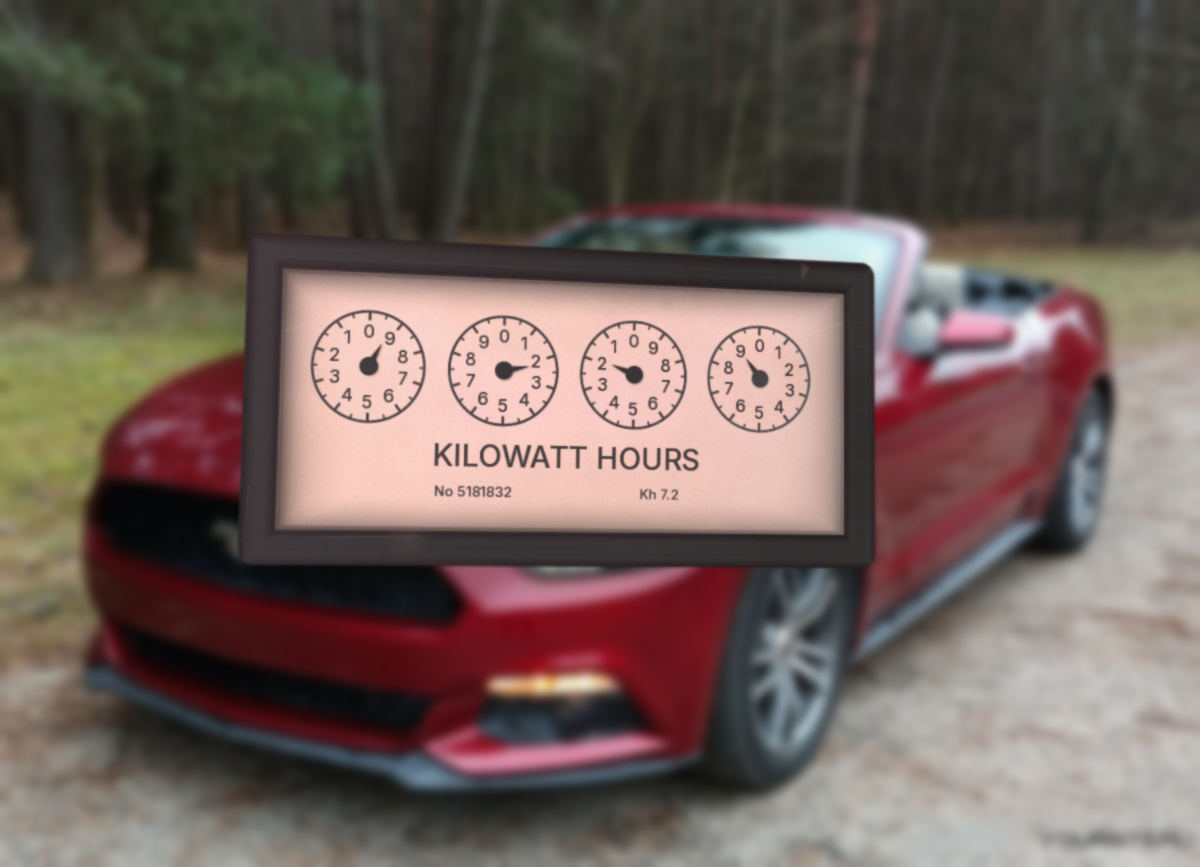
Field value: 9219 kWh
